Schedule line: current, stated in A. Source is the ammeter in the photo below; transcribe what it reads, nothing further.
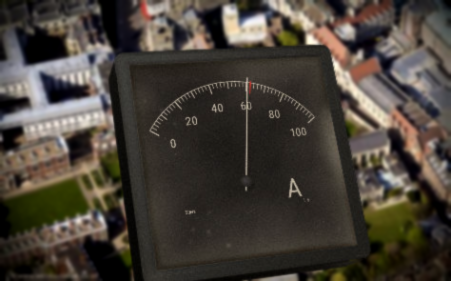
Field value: 60 A
